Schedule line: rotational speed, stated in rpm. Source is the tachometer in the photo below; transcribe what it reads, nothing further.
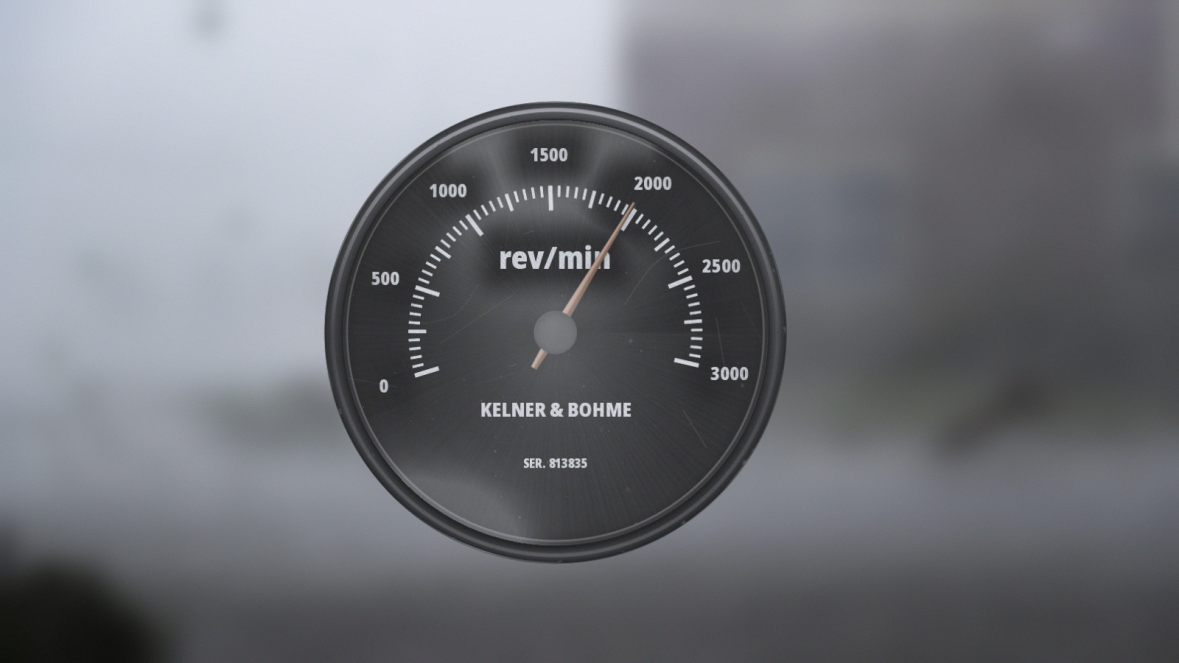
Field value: 1975 rpm
